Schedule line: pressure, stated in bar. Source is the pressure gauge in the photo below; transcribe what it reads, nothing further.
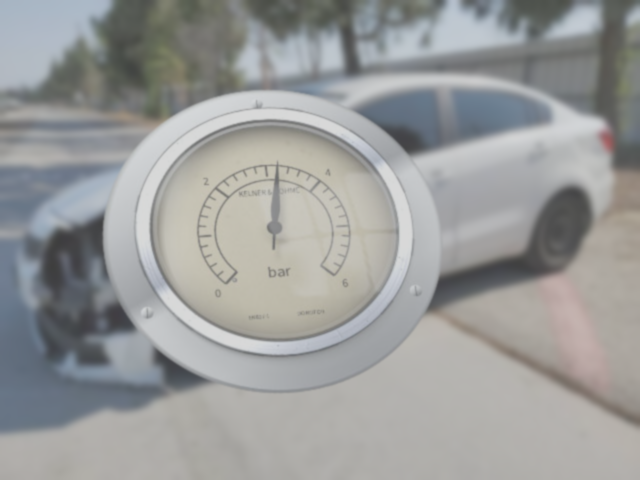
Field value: 3.2 bar
